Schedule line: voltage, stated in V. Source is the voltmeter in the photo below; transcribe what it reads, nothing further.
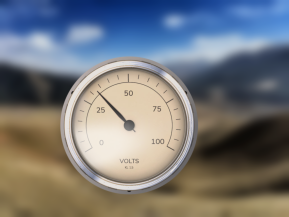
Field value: 32.5 V
